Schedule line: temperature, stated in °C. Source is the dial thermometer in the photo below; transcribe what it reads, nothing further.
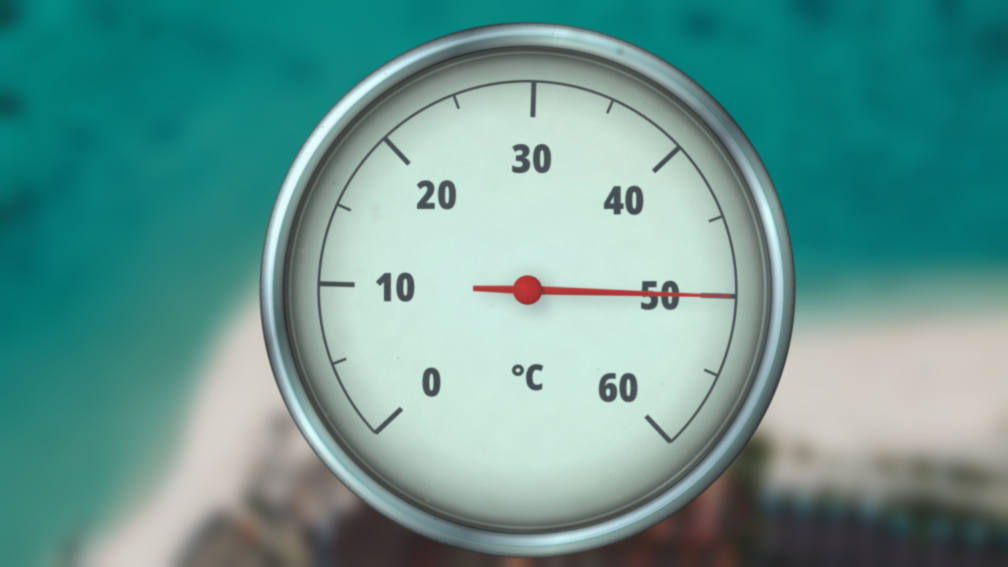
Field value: 50 °C
